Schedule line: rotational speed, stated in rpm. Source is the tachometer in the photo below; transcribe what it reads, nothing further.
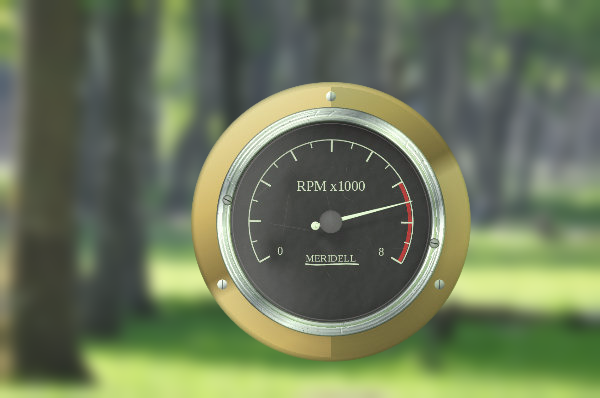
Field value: 6500 rpm
